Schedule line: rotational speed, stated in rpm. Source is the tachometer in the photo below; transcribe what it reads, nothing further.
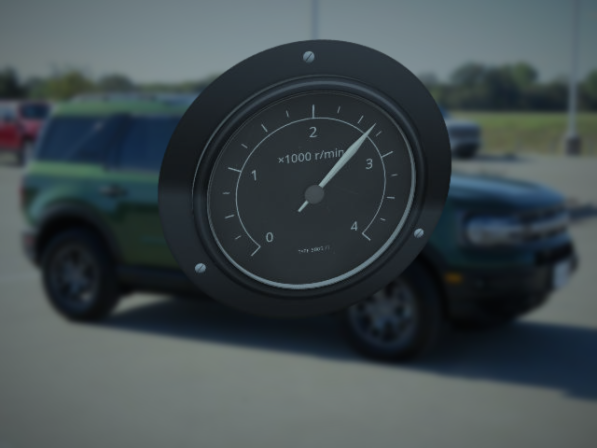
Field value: 2625 rpm
